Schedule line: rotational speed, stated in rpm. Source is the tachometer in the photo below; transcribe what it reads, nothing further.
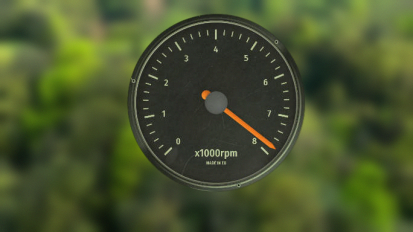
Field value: 7800 rpm
